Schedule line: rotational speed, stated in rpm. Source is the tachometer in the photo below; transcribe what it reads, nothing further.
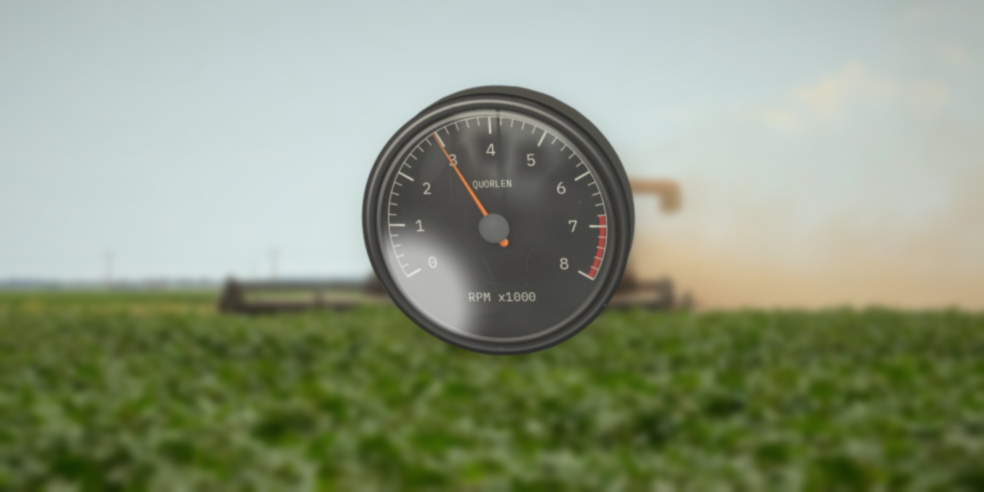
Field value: 3000 rpm
